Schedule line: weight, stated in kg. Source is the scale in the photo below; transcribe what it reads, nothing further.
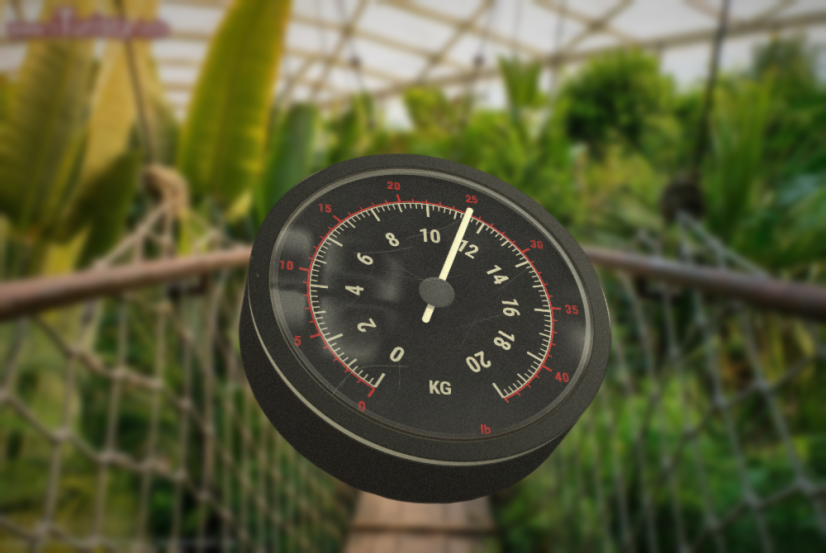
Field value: 11.4 kg
